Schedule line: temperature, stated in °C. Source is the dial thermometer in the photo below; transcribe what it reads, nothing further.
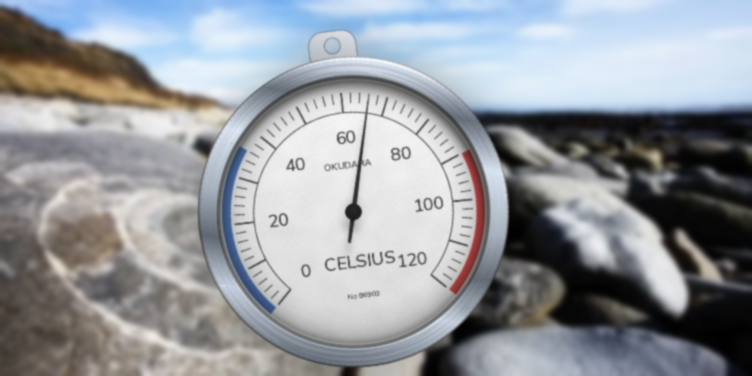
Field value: 66 °C
